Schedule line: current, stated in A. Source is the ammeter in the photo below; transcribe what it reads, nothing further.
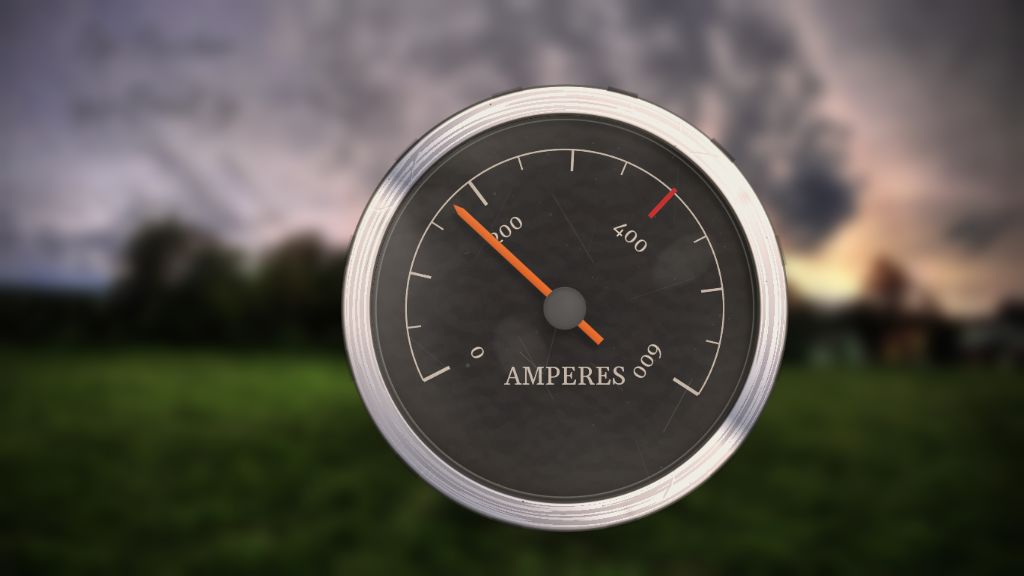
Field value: 175 A
